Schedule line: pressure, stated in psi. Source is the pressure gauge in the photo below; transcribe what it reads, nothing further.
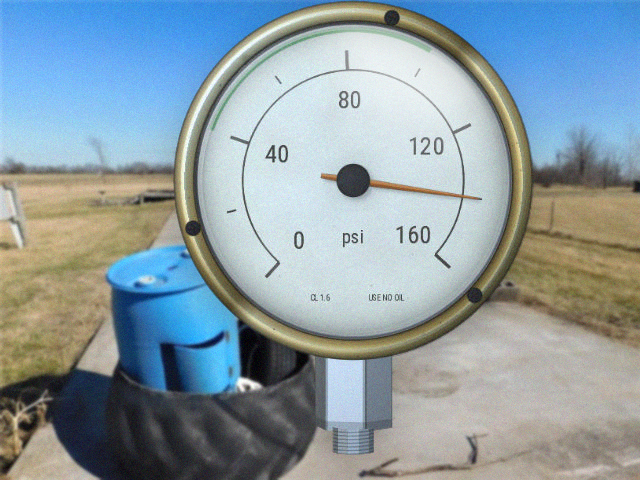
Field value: 140 psi
